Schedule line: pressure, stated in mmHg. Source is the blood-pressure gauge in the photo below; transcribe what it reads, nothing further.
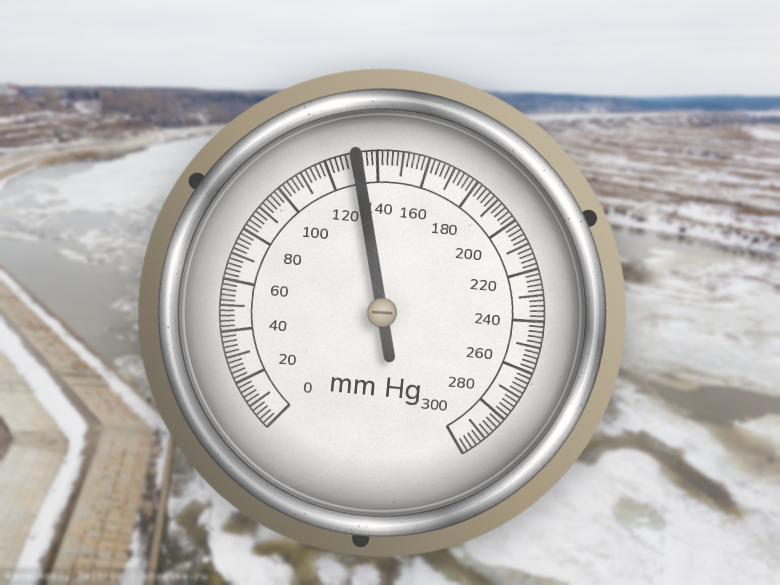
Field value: 132 mmHg
